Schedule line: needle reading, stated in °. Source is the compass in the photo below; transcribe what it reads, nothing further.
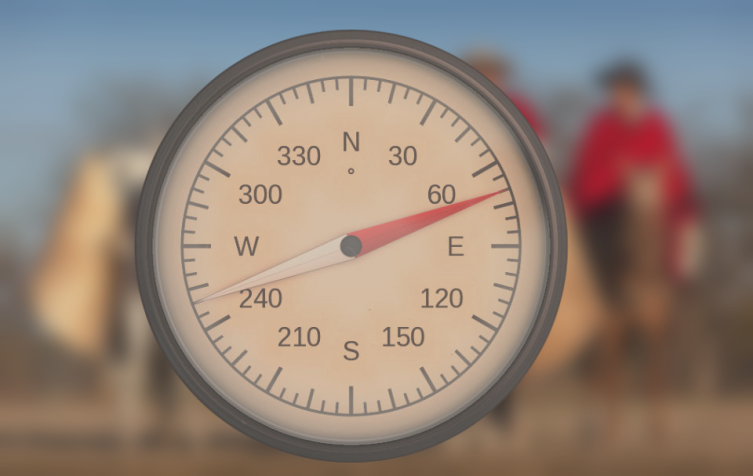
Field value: 70 °
